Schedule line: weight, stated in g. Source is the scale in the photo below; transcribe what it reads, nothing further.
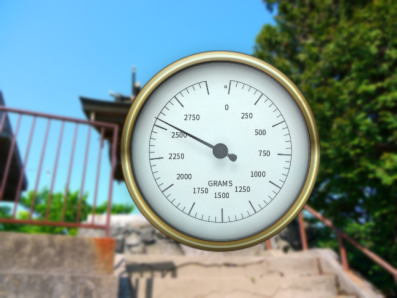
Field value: 2550 g
